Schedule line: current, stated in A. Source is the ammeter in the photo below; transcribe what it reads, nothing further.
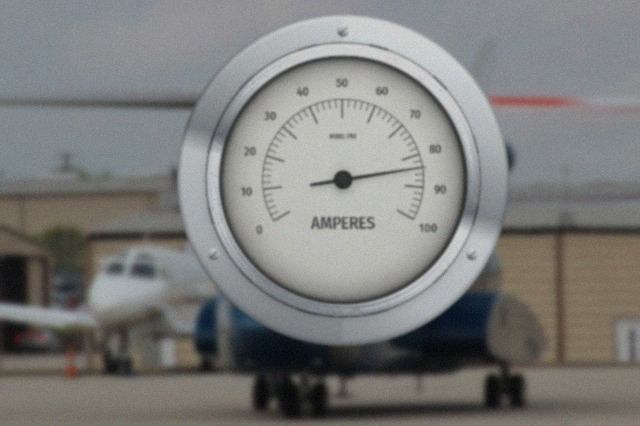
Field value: 84 A
